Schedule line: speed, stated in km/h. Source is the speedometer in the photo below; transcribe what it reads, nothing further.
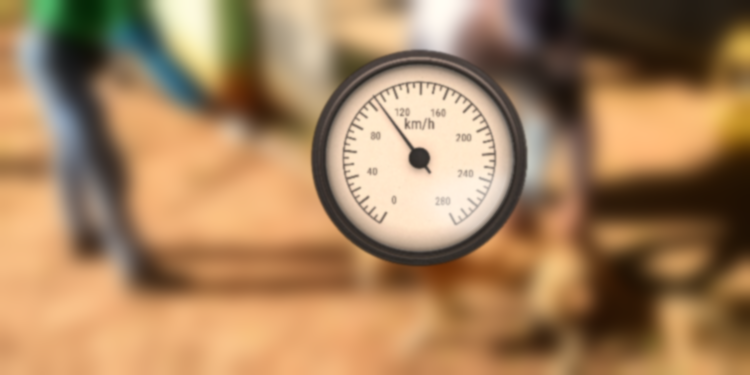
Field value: 105 km/h
